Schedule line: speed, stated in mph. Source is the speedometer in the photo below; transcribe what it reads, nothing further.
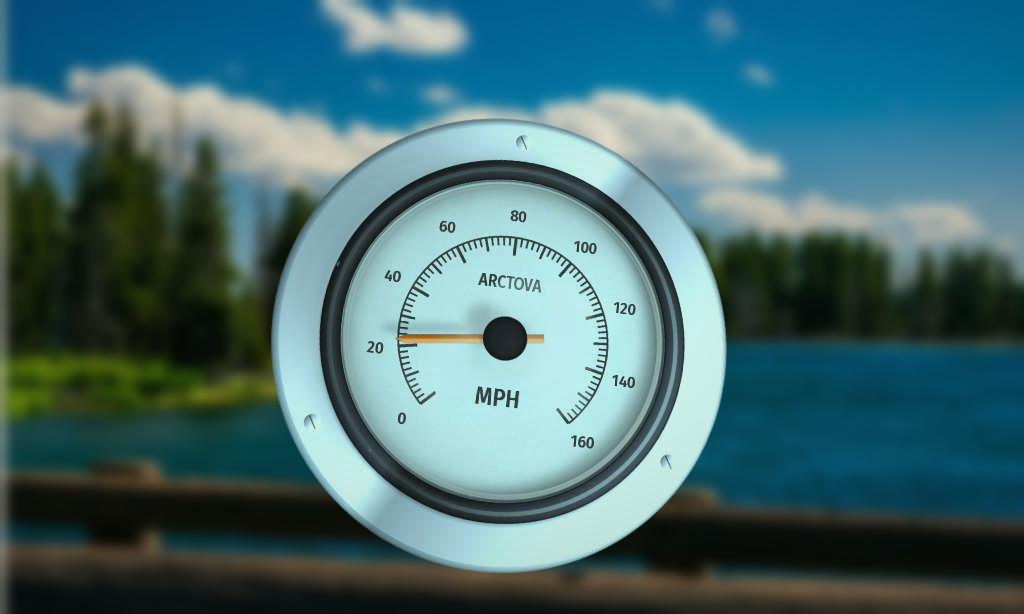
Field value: 22 mph
